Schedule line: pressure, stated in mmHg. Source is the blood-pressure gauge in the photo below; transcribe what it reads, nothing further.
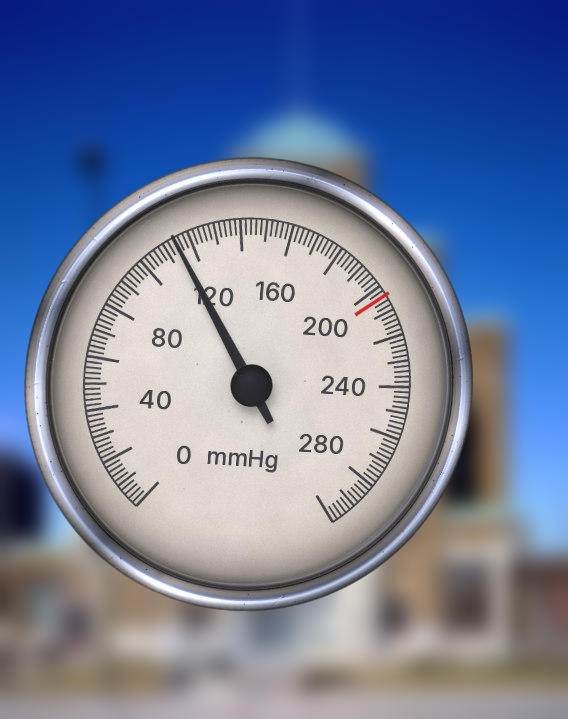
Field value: 114 mmHg
